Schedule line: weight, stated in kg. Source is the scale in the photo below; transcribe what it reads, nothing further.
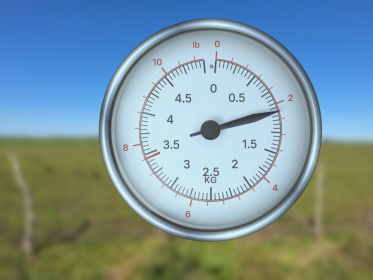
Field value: 1 kg
